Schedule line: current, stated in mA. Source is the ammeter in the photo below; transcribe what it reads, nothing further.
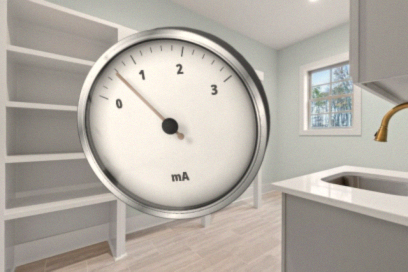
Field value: 0.6 mA
